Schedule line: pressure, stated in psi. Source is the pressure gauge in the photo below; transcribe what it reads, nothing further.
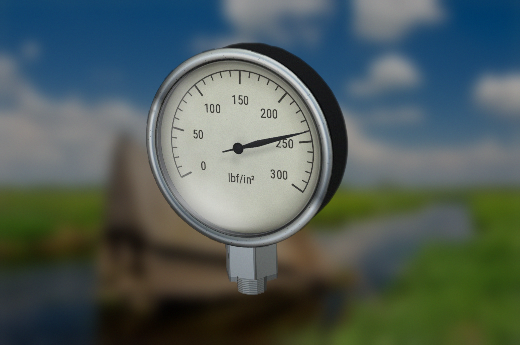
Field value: 240 psi
